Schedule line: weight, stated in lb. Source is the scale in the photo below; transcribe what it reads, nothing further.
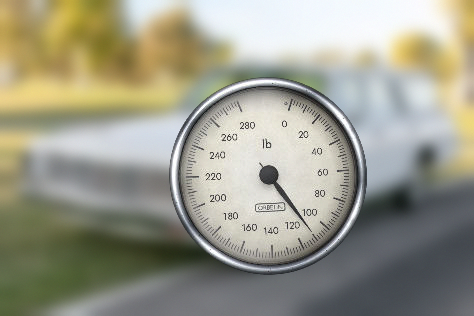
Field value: 110 lb
